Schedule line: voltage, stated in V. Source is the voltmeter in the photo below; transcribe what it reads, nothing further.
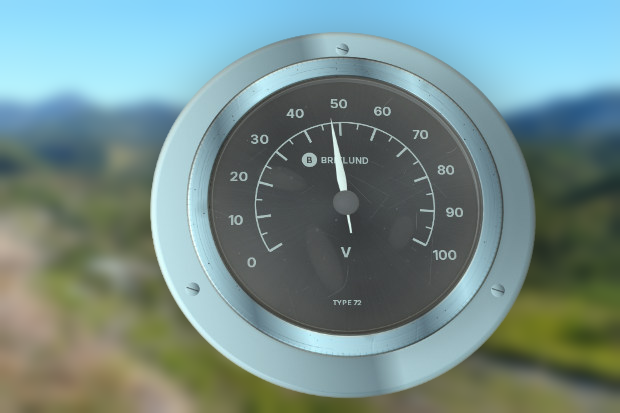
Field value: 47.5 V
